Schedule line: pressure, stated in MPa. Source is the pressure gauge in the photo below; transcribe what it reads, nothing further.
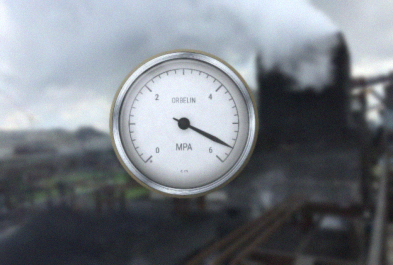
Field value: 5.6 MPa
